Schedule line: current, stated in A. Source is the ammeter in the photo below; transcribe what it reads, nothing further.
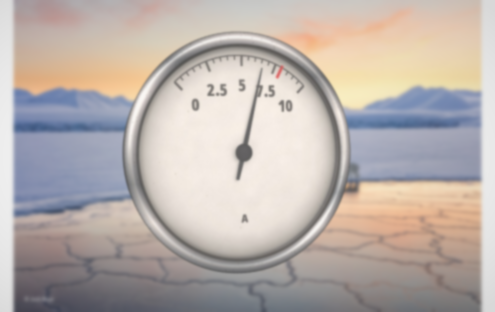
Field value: 6.5 A
